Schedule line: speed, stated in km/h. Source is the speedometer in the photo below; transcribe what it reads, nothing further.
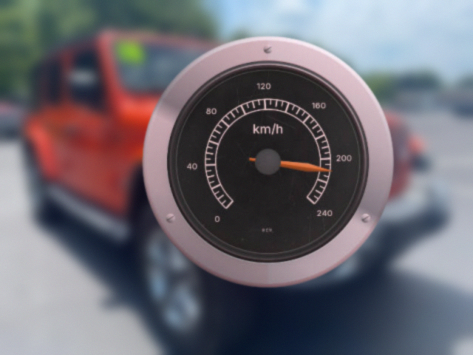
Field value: 210 km/h
